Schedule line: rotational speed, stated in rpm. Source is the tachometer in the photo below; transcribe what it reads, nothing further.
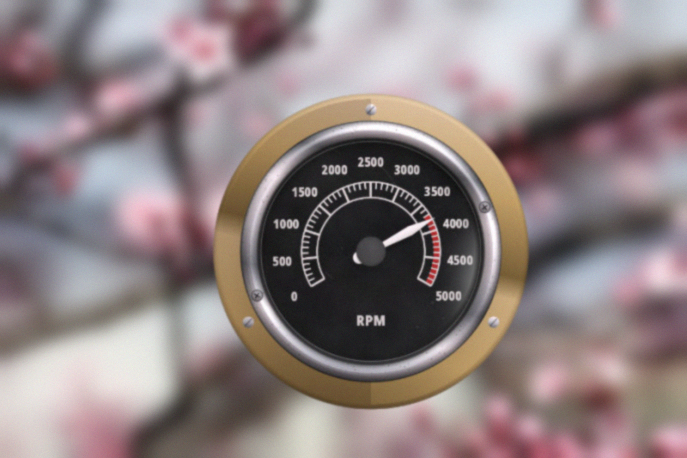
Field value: 3800 rpm
